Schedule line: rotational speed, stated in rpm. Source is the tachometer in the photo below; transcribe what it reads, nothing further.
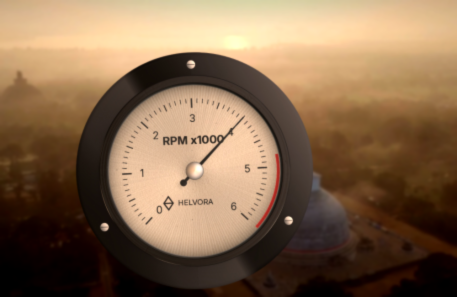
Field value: 4000 rpm
